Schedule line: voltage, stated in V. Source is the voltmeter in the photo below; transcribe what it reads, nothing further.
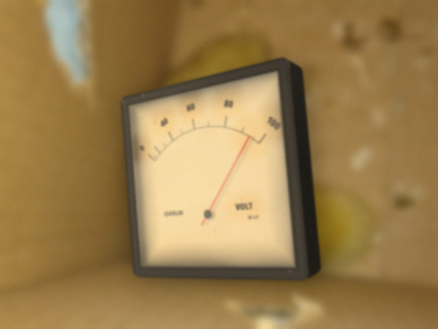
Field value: 95 V
